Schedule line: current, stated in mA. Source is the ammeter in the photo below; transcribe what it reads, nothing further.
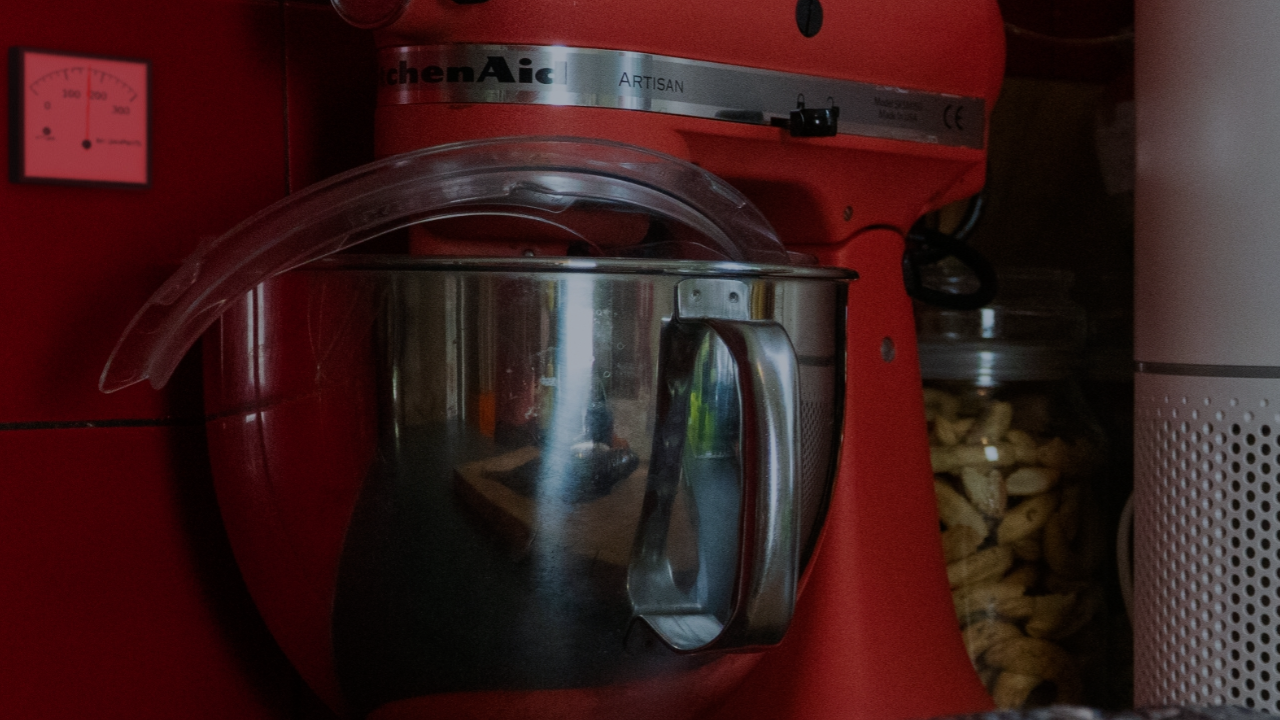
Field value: 160 mA
